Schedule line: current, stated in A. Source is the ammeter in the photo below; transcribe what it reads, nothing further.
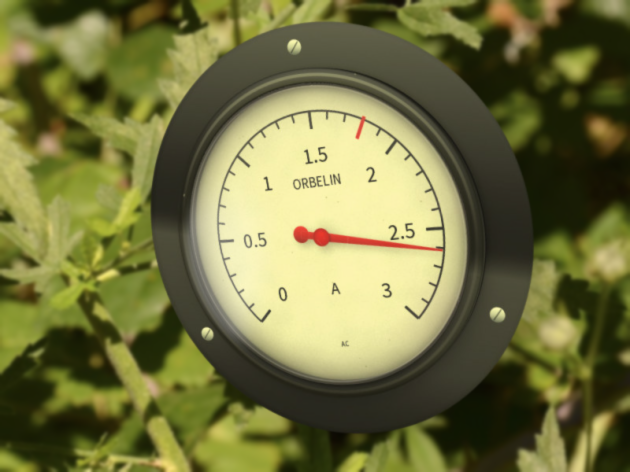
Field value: 2.6 A
